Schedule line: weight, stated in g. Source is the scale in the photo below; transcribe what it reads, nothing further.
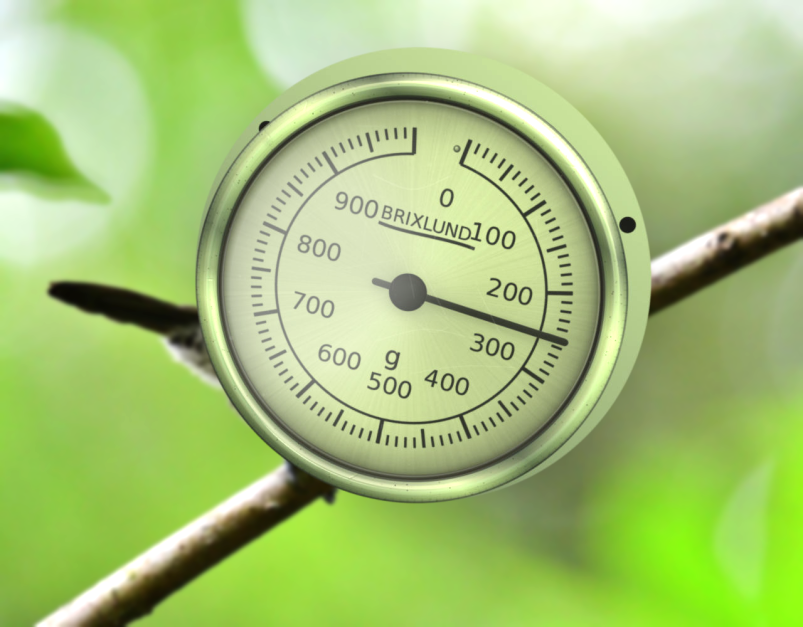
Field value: 250 g
